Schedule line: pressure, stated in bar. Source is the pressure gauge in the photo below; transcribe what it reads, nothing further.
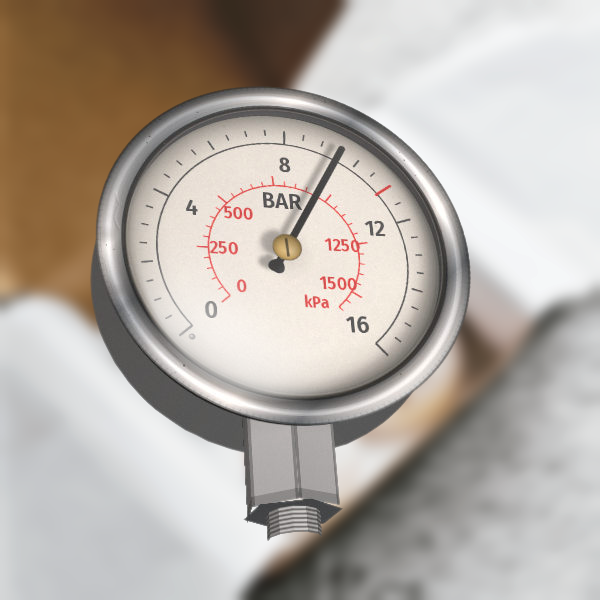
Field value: 9.5 bar
